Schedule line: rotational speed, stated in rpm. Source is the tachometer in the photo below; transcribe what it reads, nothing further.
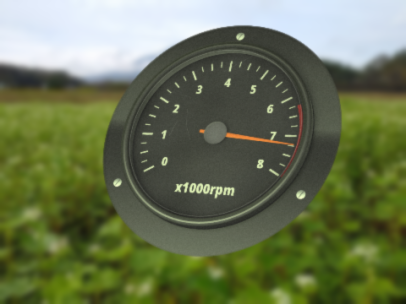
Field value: 7250 rpm
